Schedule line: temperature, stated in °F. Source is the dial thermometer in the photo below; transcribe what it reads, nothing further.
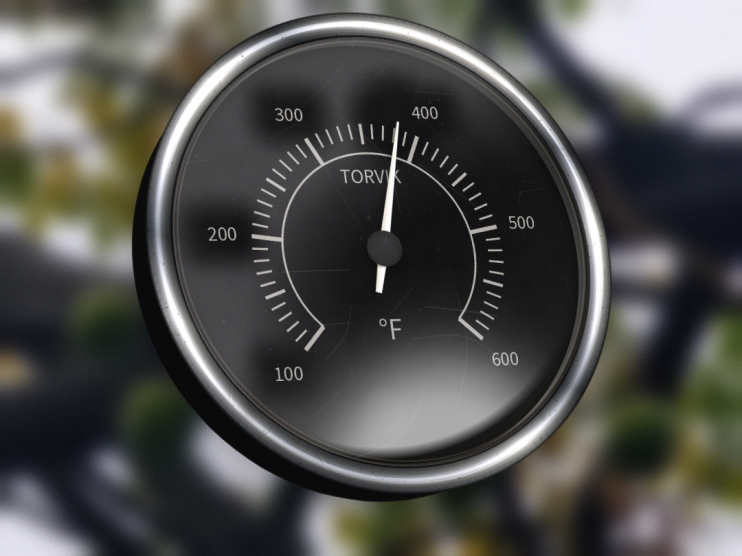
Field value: 380 °F
